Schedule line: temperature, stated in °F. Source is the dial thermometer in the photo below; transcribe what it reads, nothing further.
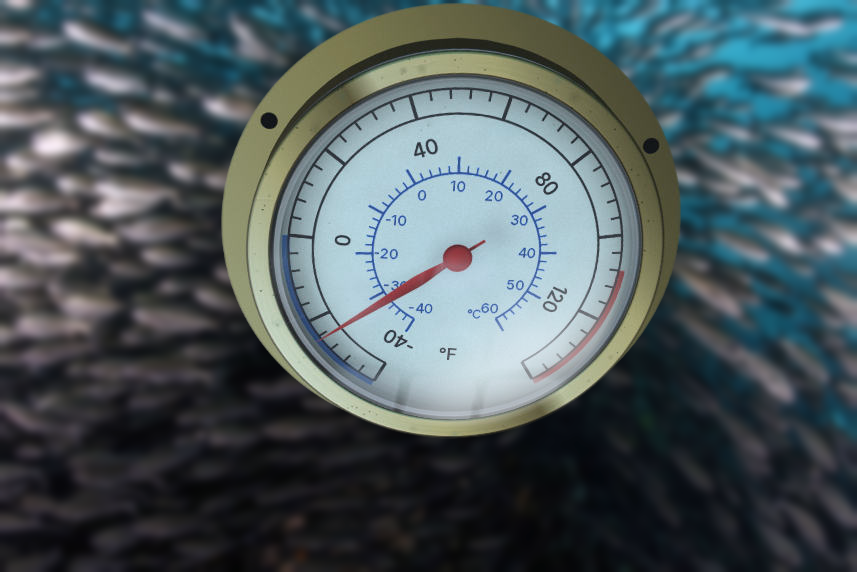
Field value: -24 °F
